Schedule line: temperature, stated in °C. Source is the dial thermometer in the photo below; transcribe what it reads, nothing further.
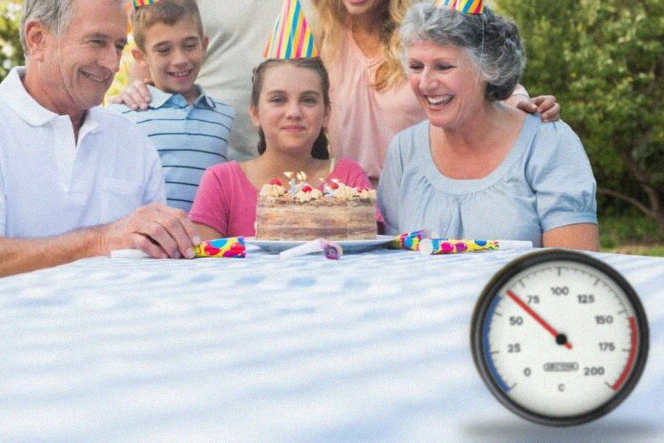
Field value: 65 °C
